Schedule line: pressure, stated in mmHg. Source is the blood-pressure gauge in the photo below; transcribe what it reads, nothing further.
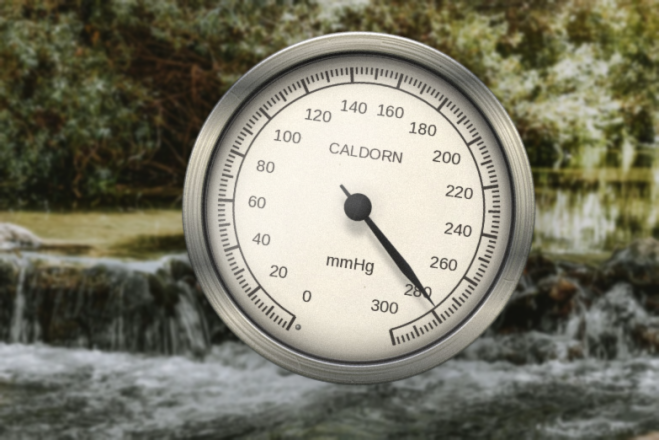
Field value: 278 mmHg
